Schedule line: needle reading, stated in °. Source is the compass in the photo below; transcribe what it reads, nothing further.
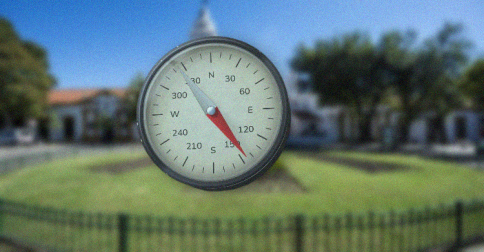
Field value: 145 °
